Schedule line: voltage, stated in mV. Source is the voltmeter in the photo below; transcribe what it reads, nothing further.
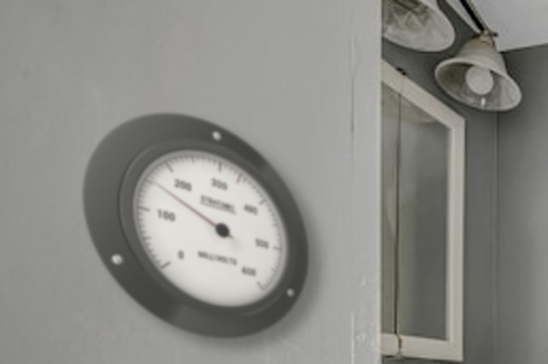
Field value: 150 mV
